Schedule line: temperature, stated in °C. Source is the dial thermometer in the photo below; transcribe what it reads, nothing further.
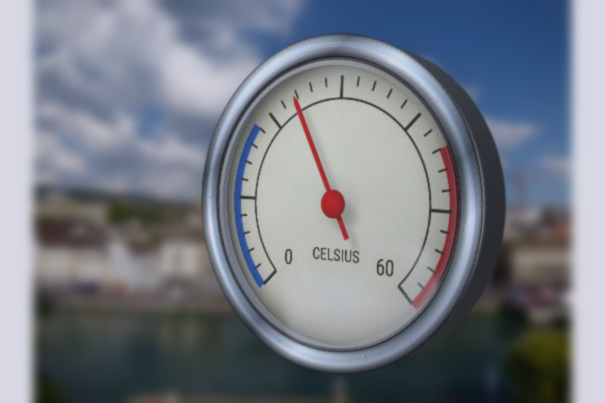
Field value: 24 °C
